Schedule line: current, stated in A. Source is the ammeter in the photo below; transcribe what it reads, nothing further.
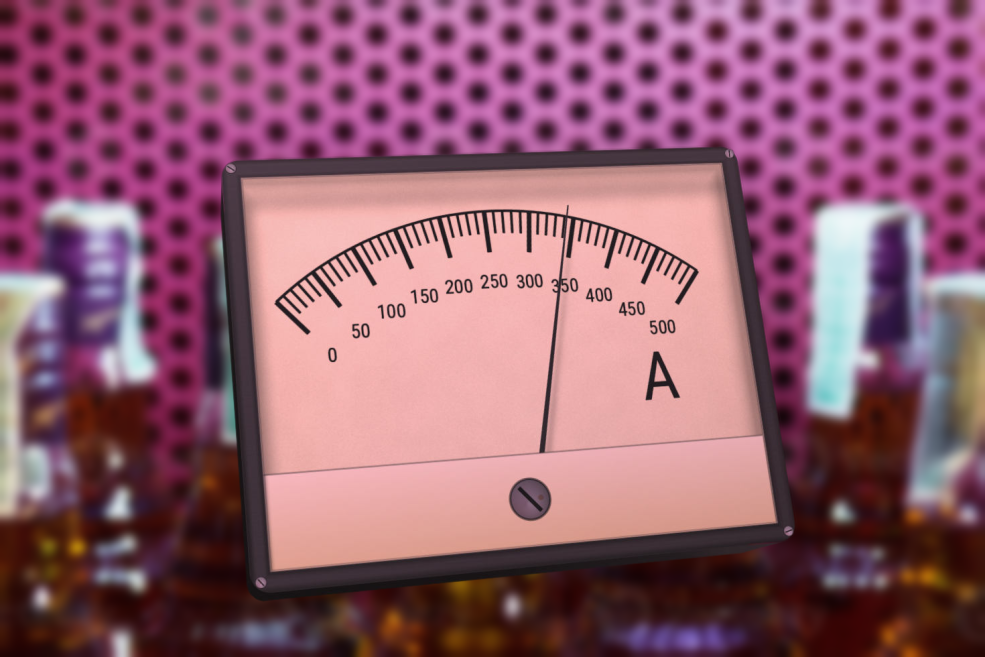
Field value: 340 A
